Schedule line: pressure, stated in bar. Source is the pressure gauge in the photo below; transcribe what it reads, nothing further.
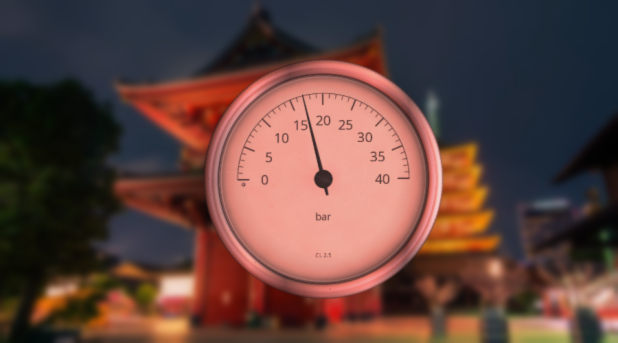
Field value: 17 bar
